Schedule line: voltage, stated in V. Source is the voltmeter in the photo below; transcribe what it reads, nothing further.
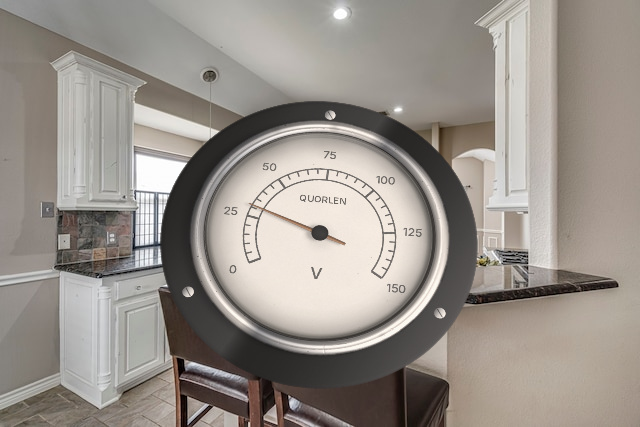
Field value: 30 V
